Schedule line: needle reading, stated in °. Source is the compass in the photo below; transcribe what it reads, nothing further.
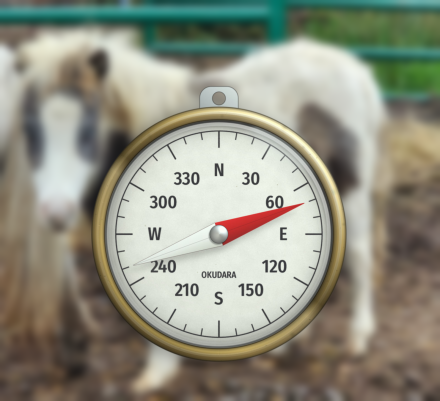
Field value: 70 °
